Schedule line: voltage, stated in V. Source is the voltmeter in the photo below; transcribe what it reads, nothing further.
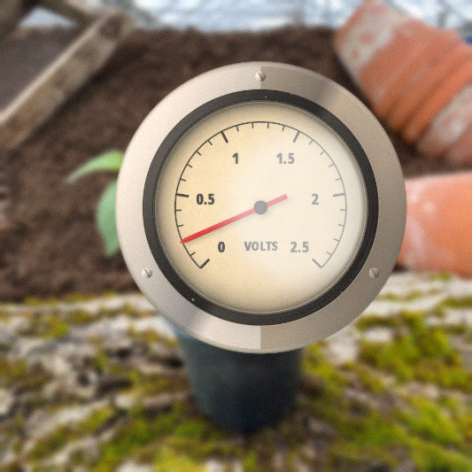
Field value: 0.2 V
